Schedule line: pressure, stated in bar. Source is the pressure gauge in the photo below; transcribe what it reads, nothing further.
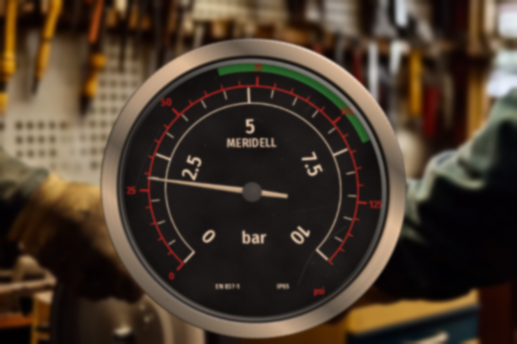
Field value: 2 bar
